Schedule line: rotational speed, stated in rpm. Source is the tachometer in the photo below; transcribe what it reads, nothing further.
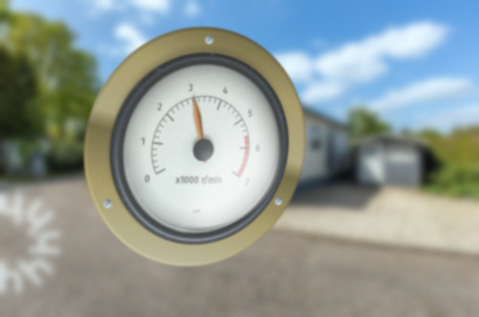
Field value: 3000 rpm
